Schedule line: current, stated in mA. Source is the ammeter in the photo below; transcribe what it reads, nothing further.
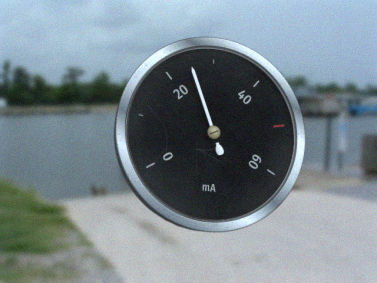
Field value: 25 mA
